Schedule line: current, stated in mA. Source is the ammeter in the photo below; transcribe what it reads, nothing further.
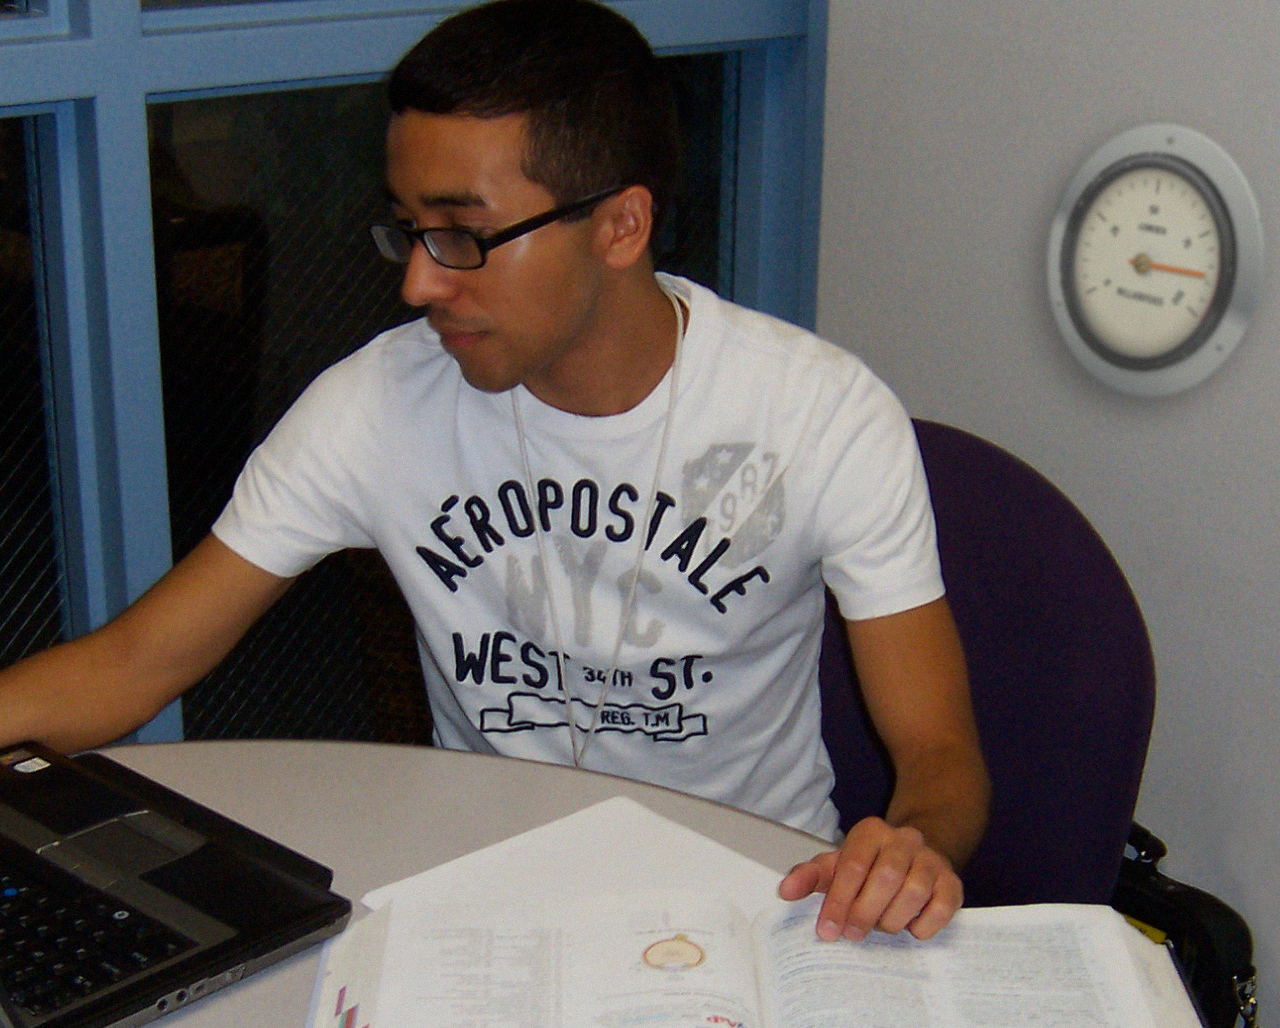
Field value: 87.5 mA
